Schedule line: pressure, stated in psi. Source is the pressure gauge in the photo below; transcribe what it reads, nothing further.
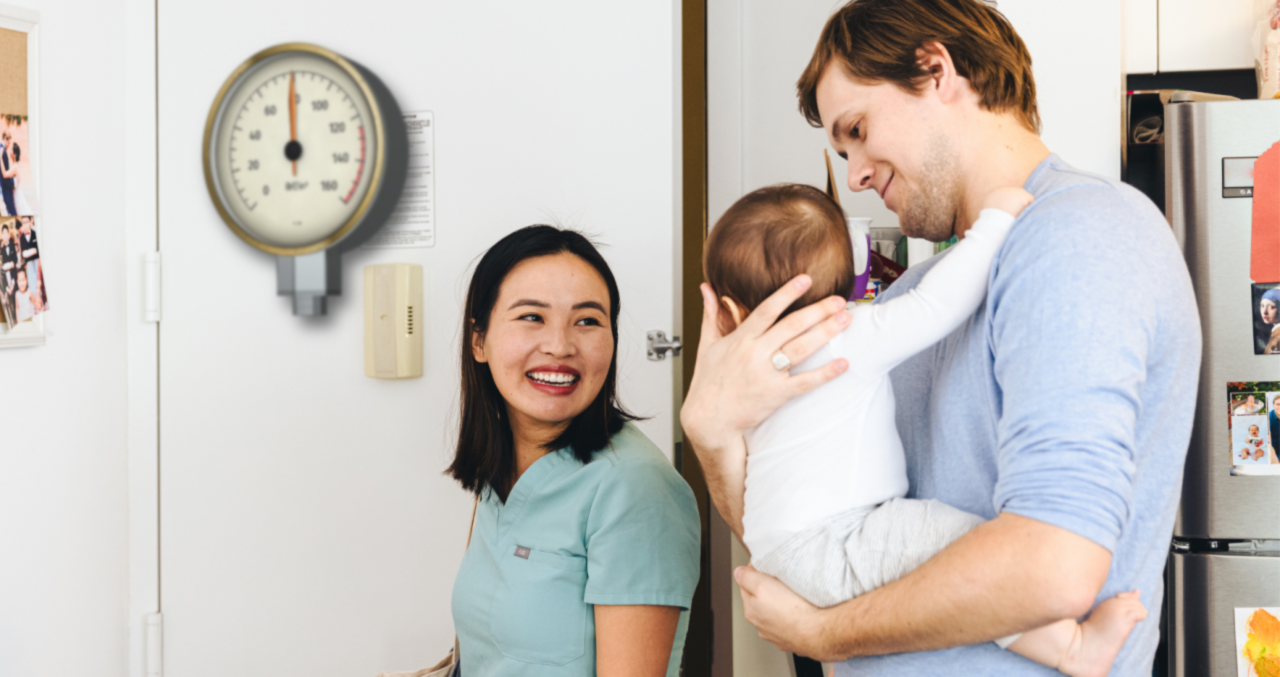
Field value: 80 psi
